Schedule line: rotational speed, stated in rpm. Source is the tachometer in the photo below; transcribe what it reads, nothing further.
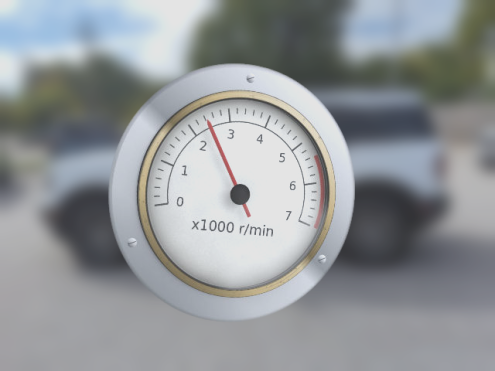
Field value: 2400 rpm
